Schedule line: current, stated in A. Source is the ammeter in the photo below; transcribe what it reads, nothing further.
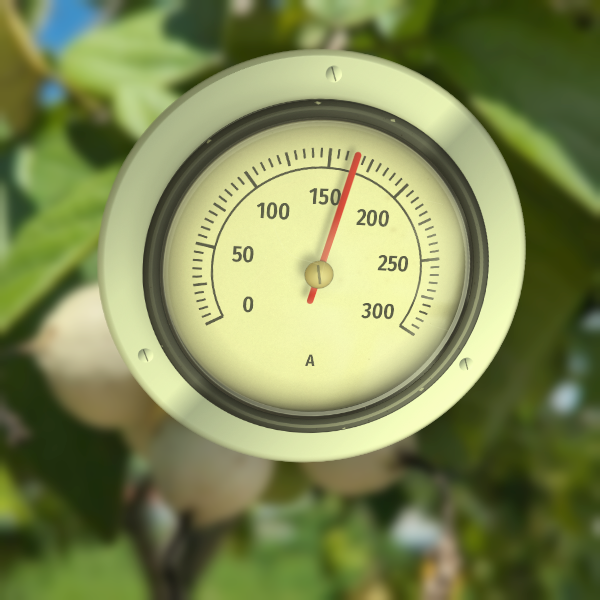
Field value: 165 A
